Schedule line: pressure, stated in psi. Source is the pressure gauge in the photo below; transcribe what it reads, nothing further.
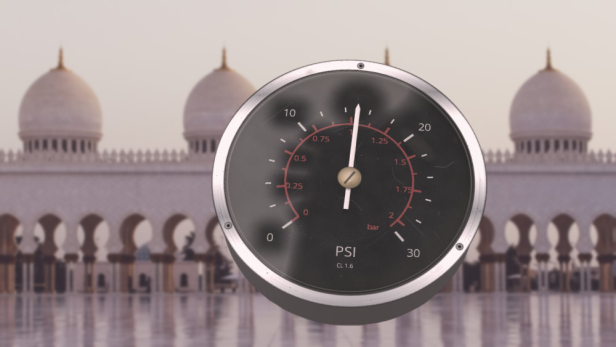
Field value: 15 psi
